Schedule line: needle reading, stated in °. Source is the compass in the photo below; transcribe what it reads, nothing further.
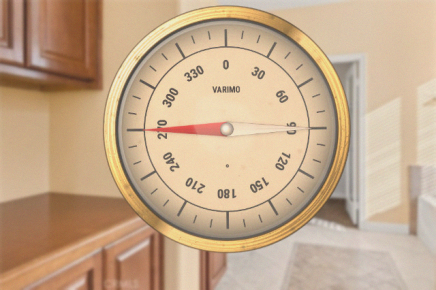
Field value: 270 °
